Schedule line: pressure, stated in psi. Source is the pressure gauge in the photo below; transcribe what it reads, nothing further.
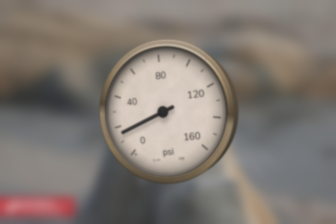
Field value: 15 psi
